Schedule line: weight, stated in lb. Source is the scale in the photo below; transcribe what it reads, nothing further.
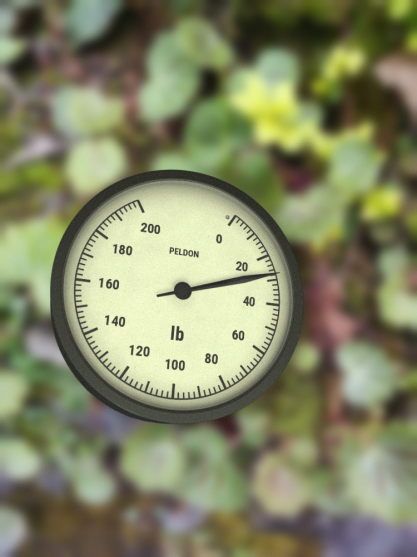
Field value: 28 lb
